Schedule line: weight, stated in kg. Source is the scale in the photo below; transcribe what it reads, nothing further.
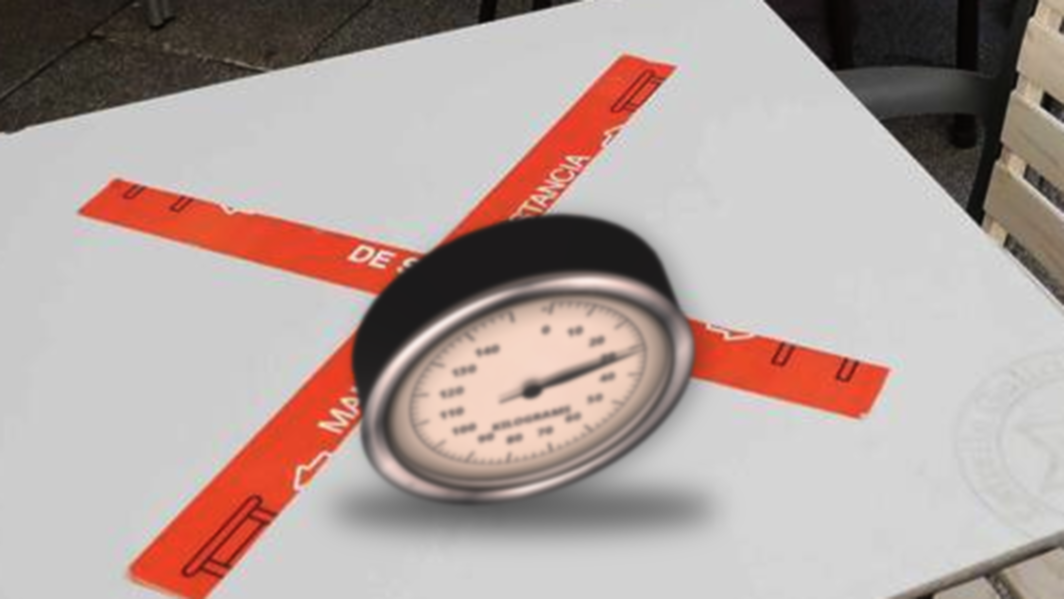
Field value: 30 kg
